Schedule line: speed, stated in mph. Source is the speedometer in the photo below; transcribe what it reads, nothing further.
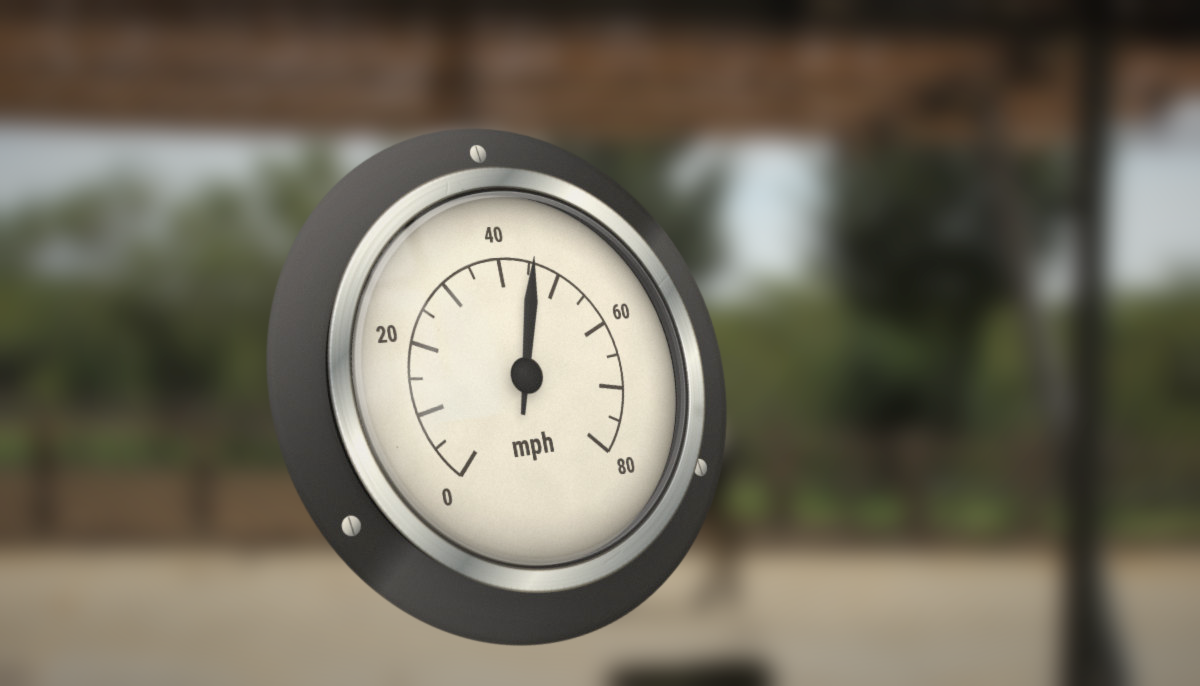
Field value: 45 mph
